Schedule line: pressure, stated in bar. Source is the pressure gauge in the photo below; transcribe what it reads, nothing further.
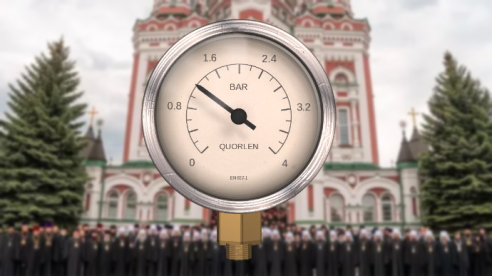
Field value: 1.2 bar
